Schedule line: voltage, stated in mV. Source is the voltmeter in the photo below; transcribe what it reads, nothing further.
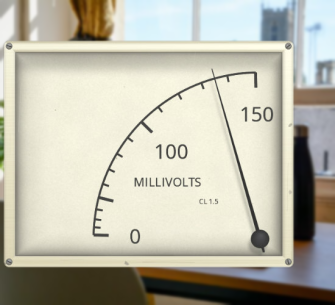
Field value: 135 mV
